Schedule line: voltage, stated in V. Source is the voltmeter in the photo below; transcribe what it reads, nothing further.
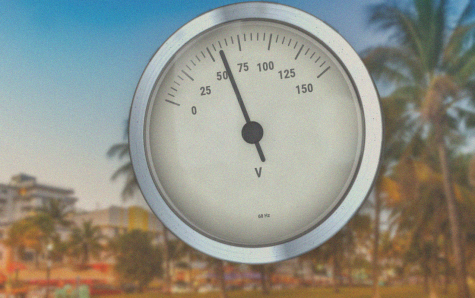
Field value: 60 V
